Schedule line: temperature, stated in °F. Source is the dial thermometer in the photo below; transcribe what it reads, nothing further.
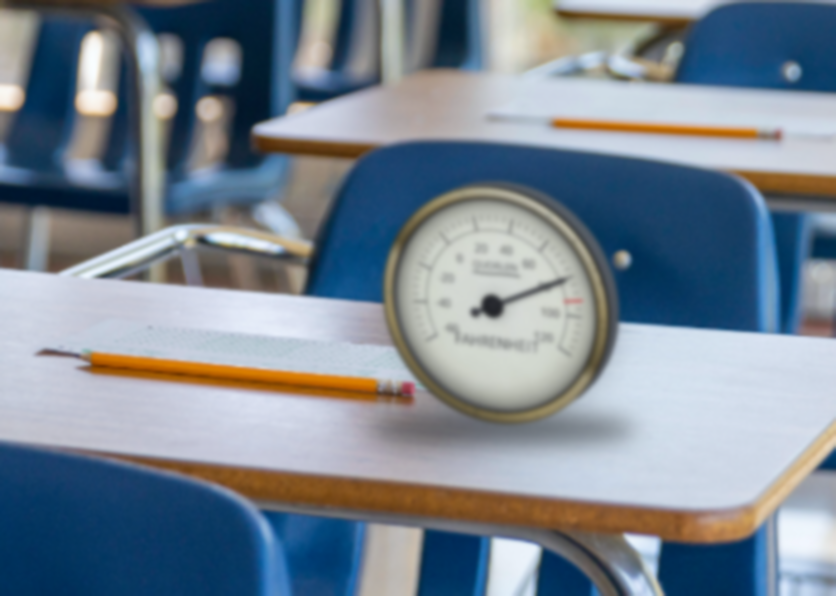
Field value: 80 °F
